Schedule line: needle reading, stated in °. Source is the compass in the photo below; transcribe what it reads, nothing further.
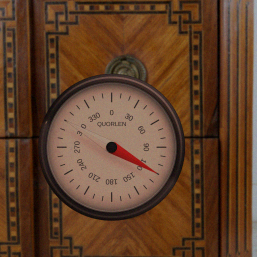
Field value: 120 °
